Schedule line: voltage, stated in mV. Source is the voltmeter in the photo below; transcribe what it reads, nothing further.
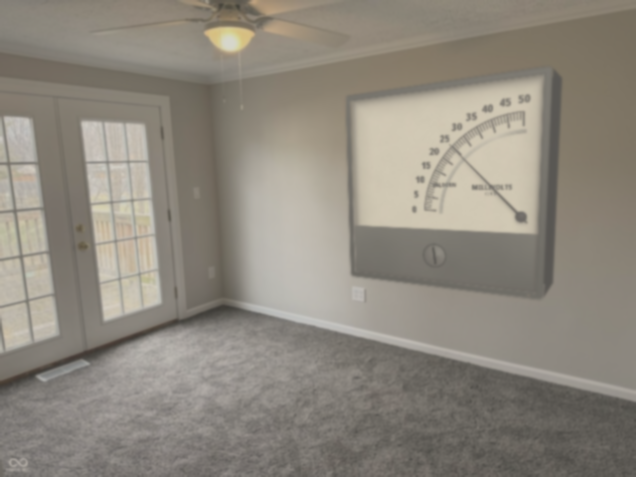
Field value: 25 mV
